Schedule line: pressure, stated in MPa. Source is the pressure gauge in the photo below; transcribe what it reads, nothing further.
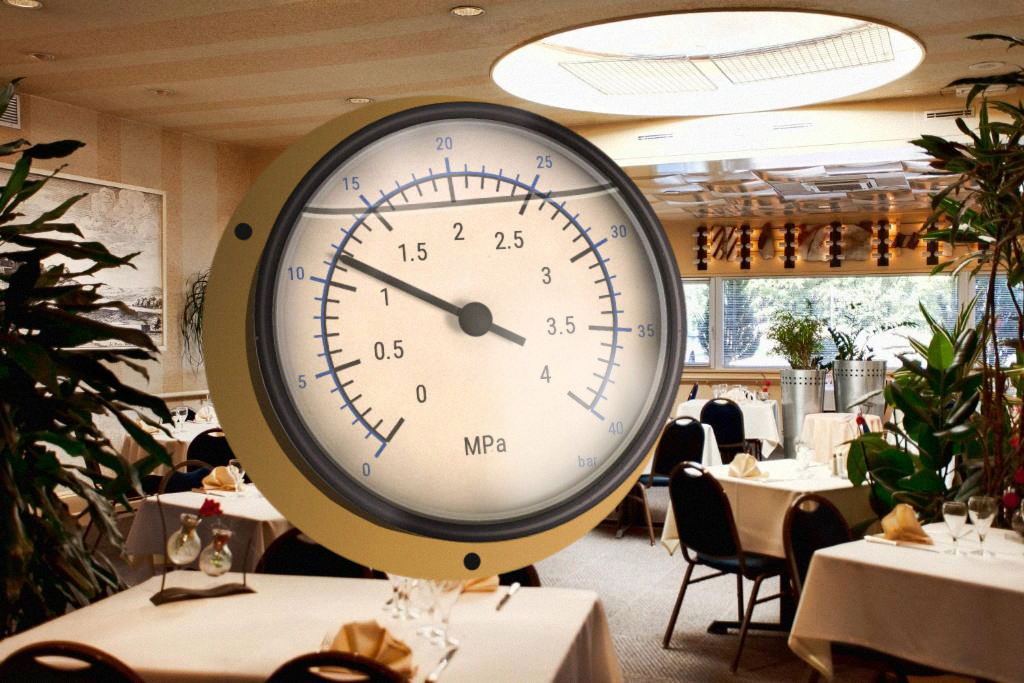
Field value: 1.15 MPa
